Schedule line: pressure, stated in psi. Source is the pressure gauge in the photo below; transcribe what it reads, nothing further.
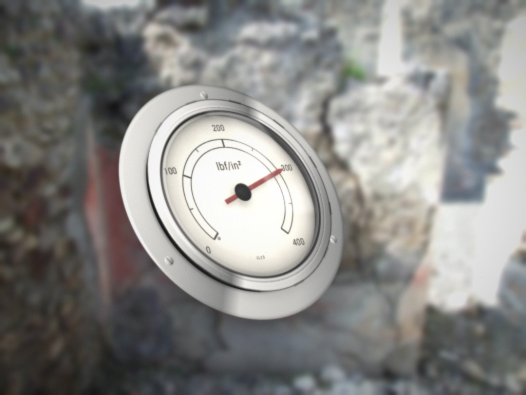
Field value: 300 psi
